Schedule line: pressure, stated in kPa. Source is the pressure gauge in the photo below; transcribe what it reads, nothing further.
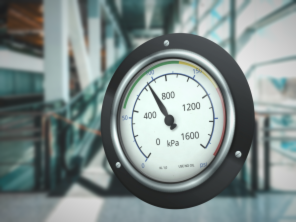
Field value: 650 kPa
